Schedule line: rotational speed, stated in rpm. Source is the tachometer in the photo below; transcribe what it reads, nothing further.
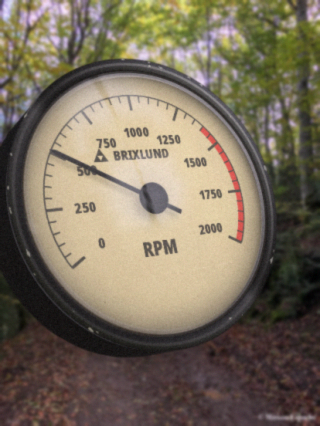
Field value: 500 rpm
